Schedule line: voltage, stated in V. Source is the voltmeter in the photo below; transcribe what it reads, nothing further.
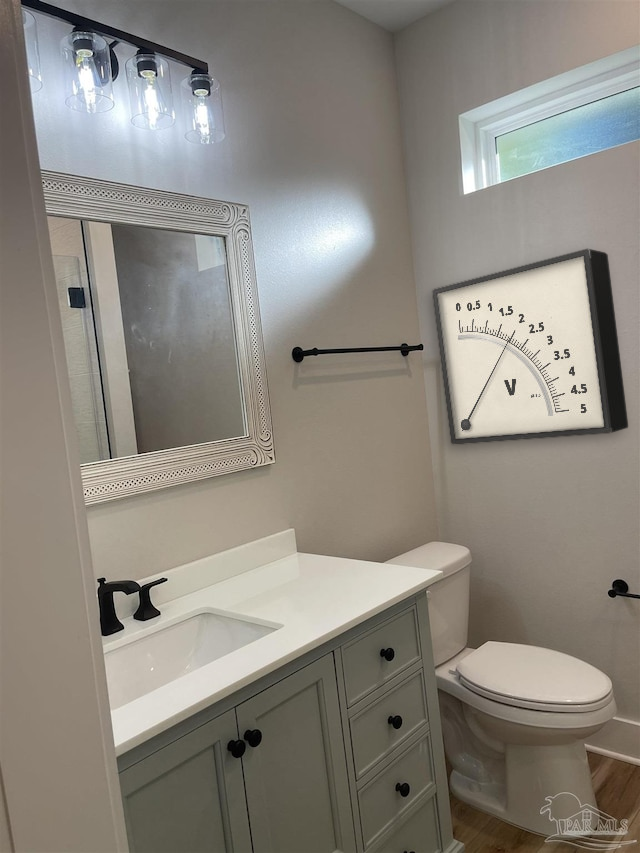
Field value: 2 V
